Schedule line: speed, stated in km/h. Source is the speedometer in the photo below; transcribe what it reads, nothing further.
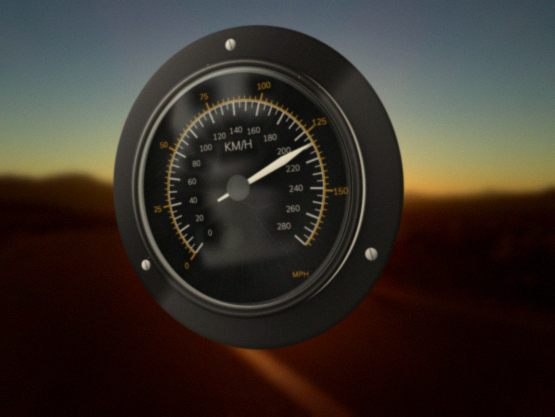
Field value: 210 km/h
